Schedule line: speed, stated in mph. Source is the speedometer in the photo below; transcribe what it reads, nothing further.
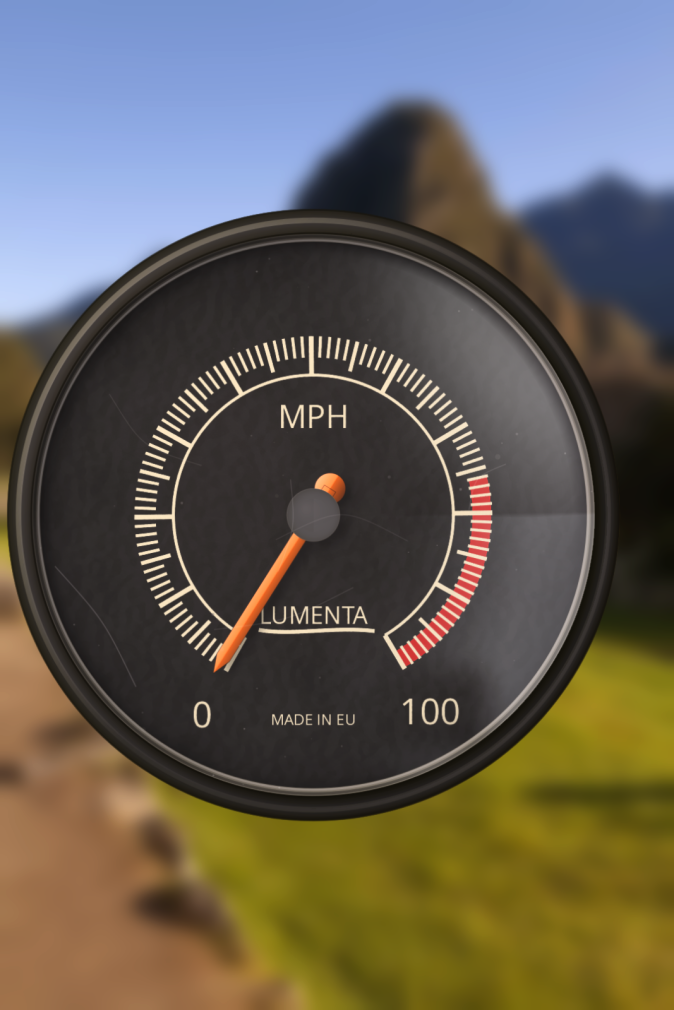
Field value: 1 mph
